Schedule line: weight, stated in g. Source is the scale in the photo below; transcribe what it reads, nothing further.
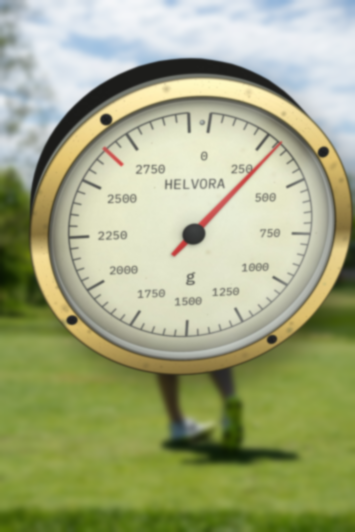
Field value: 300 g
